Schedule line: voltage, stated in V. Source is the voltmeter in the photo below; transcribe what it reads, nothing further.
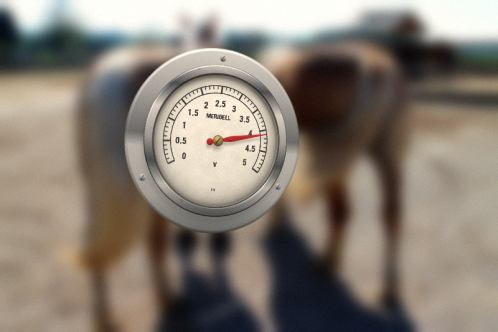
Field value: 4.1 V
